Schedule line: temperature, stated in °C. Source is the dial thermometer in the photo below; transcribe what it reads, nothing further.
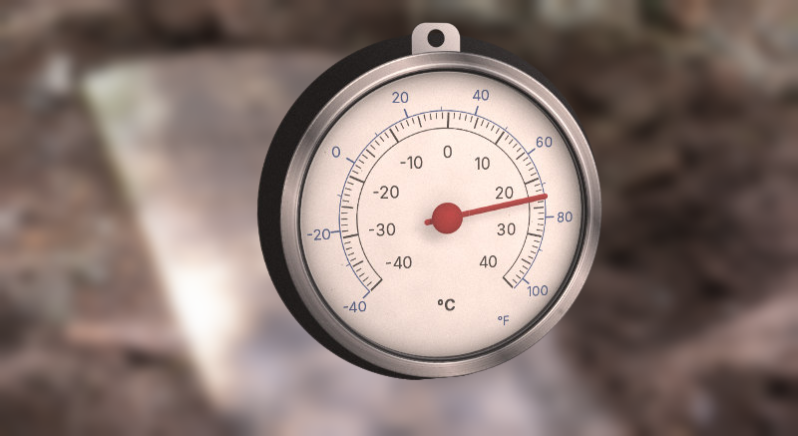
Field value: 23 °C
